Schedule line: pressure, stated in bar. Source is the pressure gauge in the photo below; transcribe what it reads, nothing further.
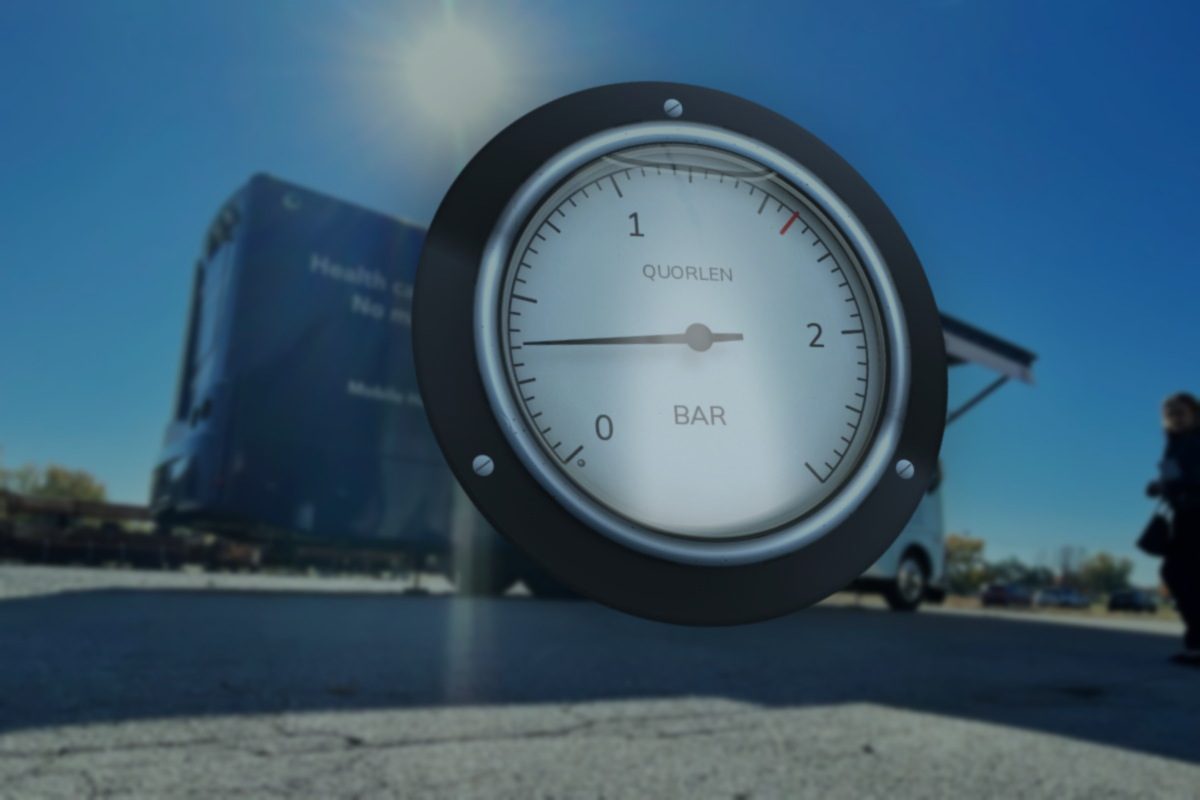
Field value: 0.35 bar
